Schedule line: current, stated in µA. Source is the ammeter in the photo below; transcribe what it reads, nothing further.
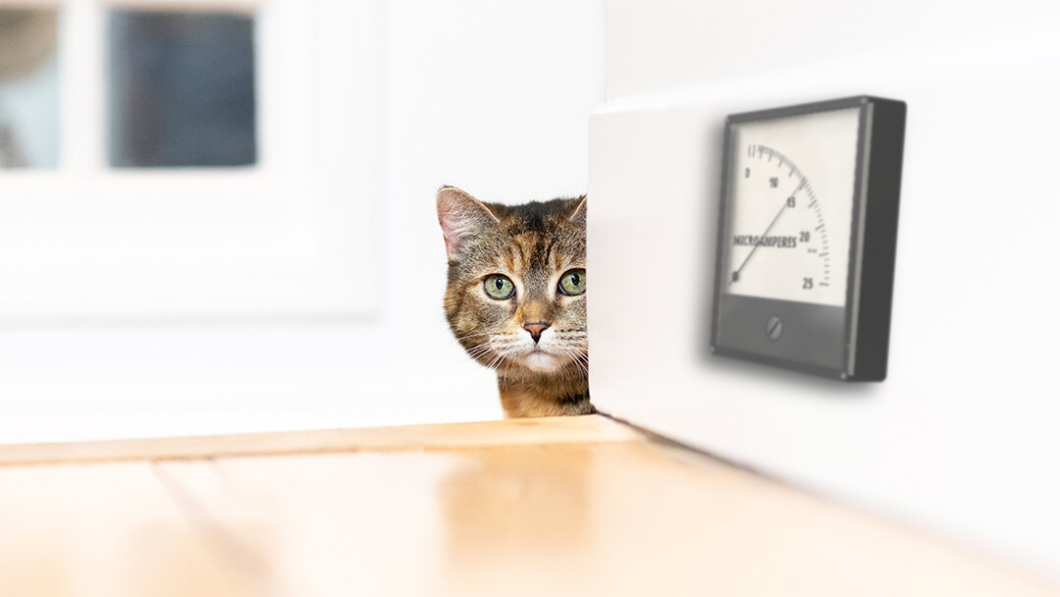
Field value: 15 µA
